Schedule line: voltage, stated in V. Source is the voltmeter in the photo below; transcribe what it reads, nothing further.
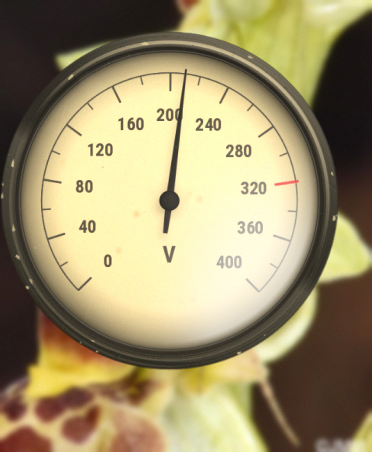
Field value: 210 V
